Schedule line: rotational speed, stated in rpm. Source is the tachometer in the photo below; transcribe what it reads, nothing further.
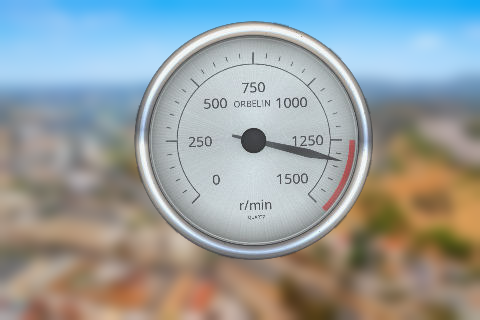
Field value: 1325 rpm
